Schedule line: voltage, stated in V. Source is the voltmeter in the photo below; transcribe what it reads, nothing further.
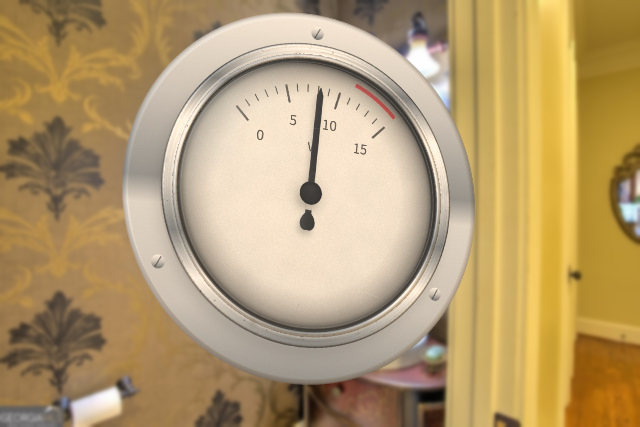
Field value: 8 V
